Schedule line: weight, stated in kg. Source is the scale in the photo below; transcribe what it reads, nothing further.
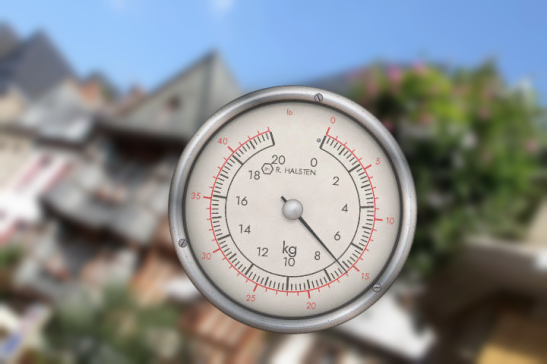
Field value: 7.2 kg
